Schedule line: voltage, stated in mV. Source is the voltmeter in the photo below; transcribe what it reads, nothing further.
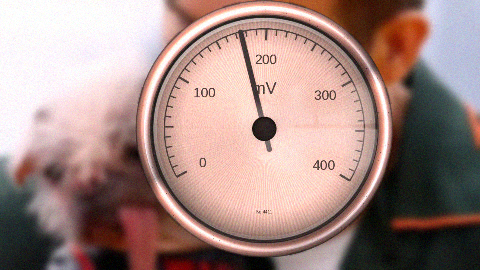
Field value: 175 mV
